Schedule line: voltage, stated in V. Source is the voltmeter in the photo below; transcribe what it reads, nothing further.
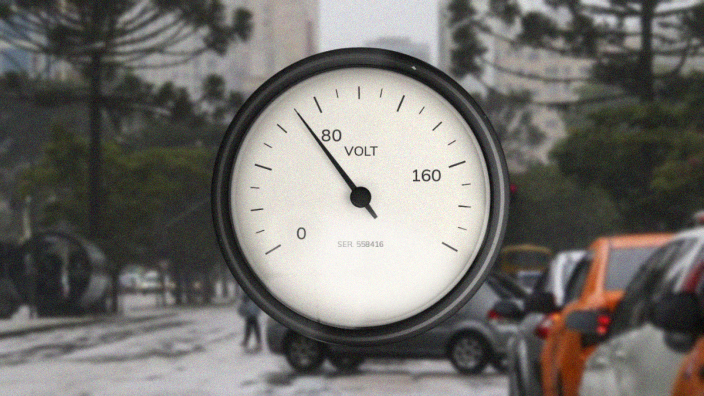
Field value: 70 V
